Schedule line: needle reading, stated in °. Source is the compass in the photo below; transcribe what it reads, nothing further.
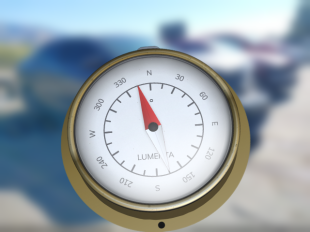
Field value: 345 °
